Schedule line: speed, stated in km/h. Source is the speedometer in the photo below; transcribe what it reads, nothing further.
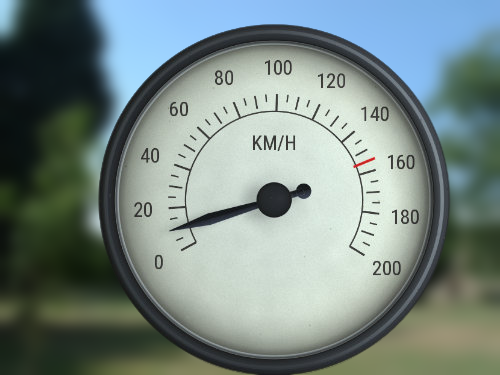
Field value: 10 km/h
